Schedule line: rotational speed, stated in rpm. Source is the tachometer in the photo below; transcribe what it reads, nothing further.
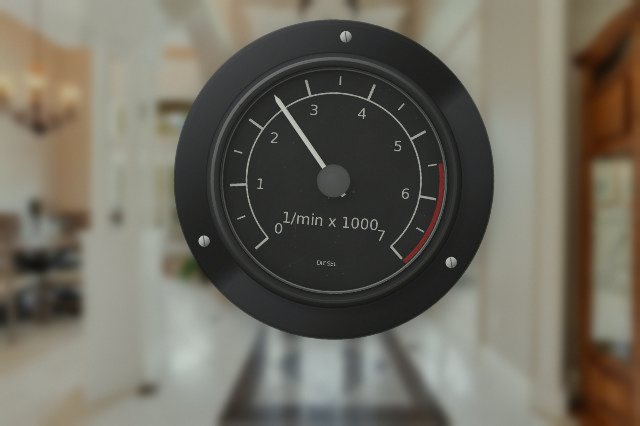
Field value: 2500 rpm
